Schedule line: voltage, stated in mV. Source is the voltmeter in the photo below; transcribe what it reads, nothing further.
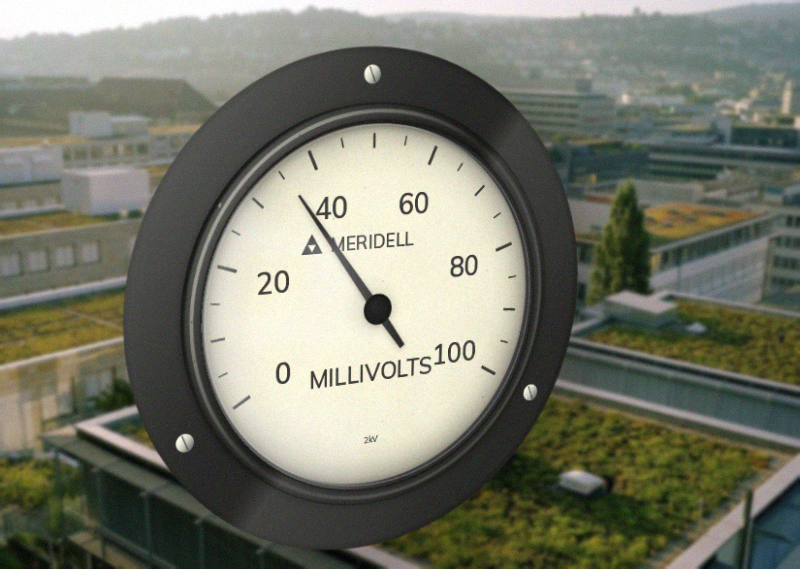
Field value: 35 mV
